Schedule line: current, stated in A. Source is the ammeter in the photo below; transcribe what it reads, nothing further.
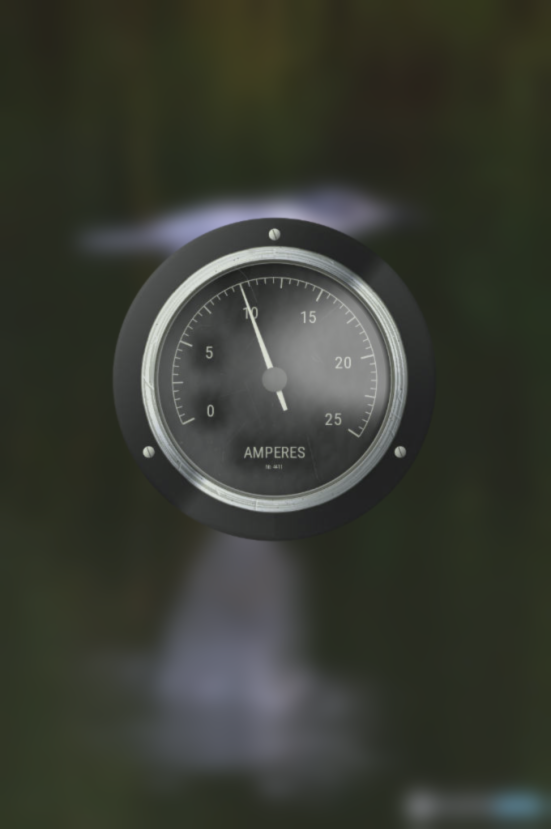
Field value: 10 A
